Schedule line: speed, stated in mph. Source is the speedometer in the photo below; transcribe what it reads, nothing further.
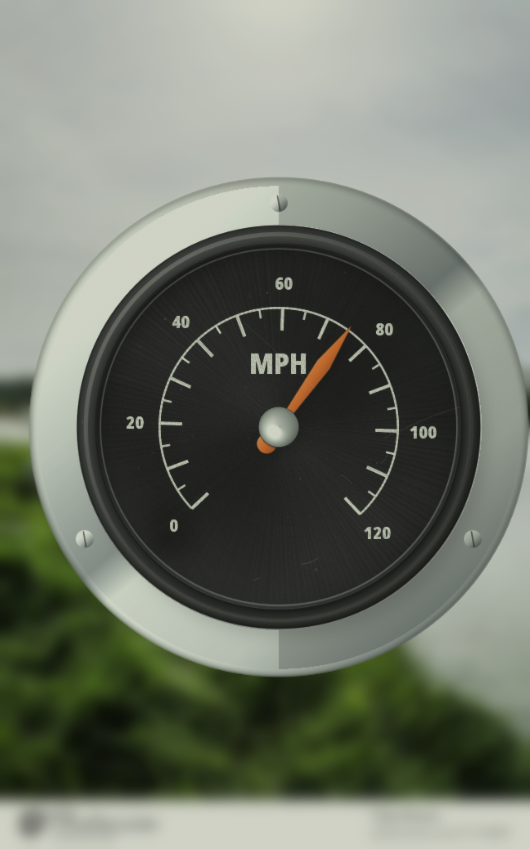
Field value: 75 mph
